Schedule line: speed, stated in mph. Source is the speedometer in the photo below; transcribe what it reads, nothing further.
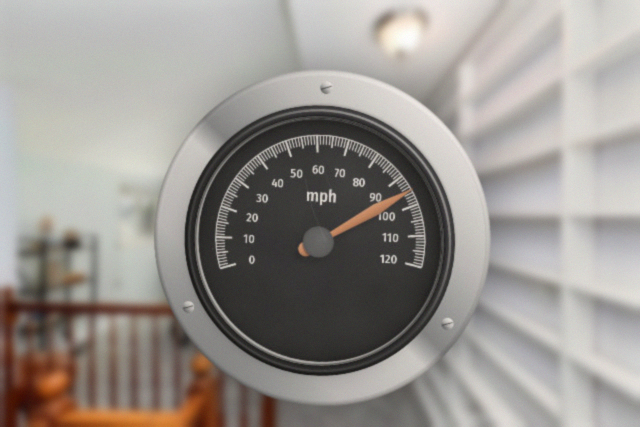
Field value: 95 mph
